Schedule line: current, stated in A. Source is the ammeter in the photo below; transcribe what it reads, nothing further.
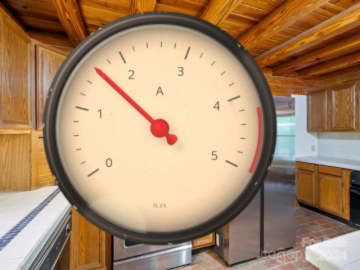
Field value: 1.6 A
